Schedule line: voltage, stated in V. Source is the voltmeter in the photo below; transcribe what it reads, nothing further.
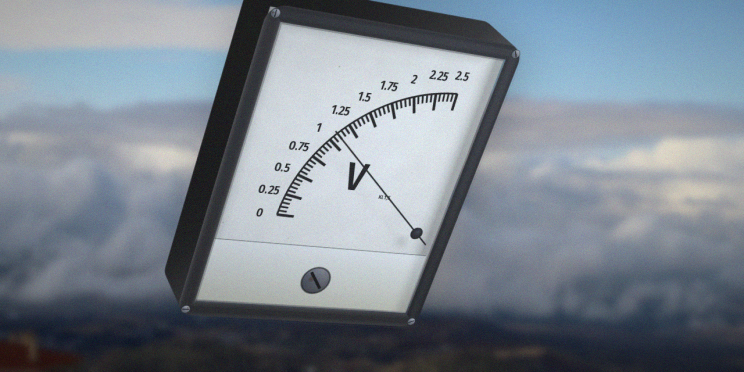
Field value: 1.1 V
